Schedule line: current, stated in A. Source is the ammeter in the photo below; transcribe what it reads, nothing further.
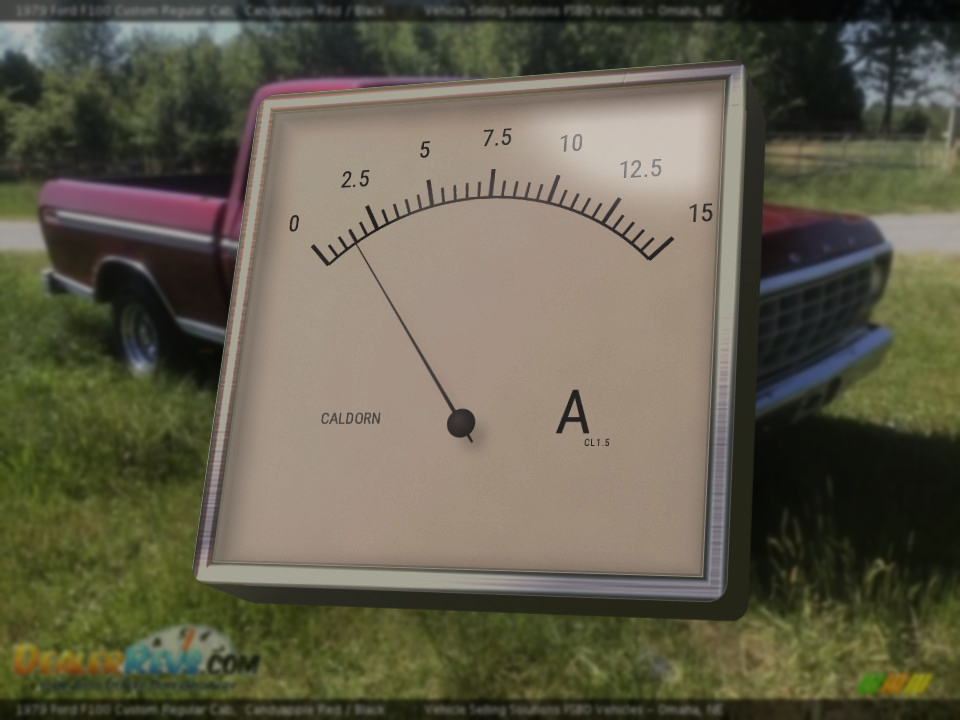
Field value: 1.5 A
